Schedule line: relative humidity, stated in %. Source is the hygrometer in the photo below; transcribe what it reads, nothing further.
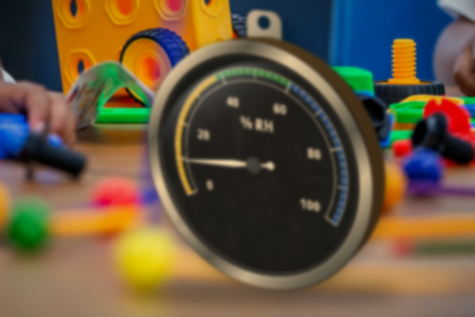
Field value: 10 %
